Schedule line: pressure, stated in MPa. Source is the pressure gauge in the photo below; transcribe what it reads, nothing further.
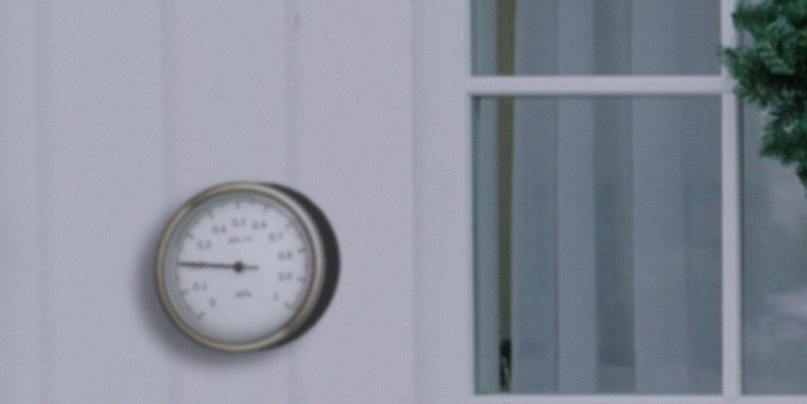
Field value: 0.2 MPa
